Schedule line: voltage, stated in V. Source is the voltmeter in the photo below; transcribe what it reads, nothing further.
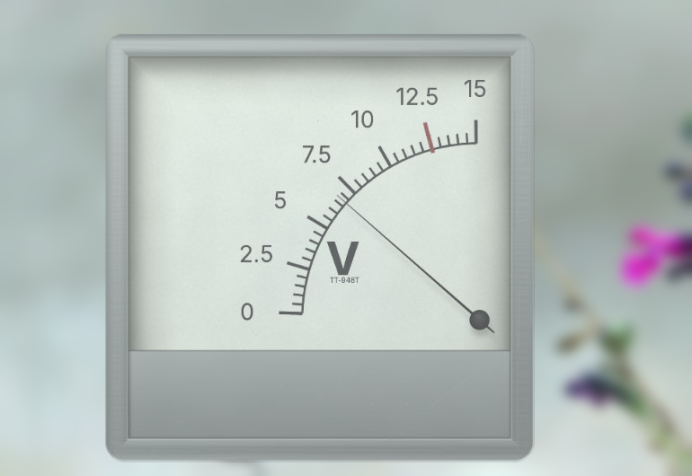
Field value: 6.75 V
